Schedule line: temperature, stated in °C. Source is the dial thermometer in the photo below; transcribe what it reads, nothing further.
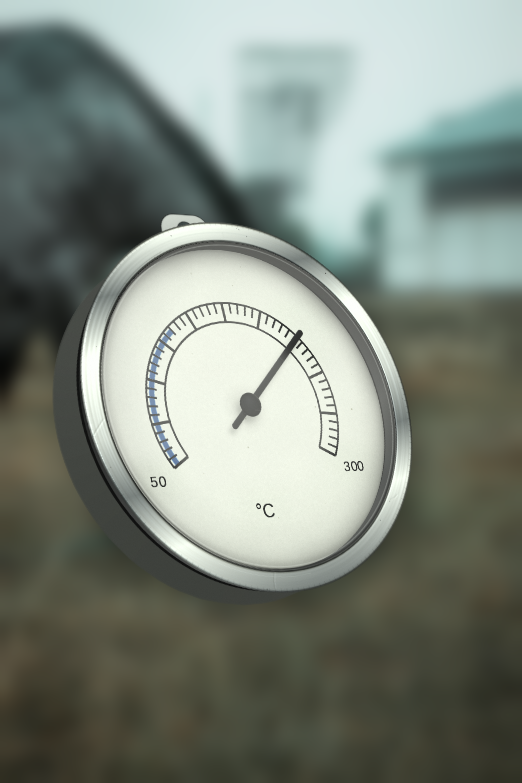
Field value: 225 °C
